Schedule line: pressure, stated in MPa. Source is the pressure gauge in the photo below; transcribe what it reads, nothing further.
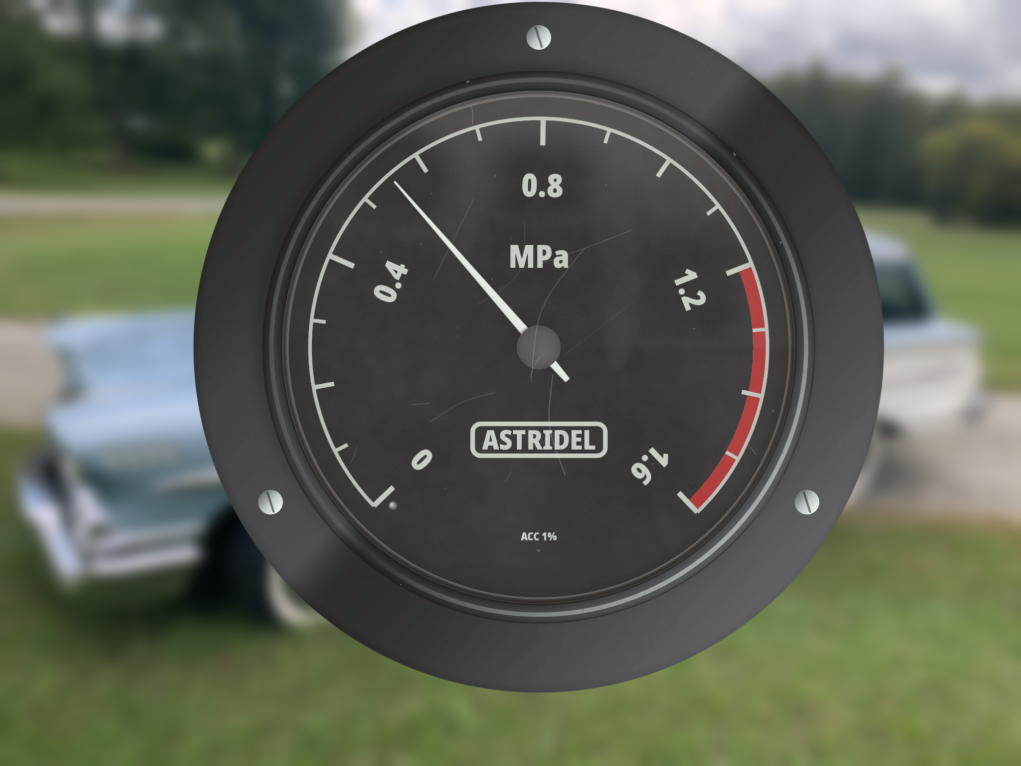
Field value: 0.55 MPa
